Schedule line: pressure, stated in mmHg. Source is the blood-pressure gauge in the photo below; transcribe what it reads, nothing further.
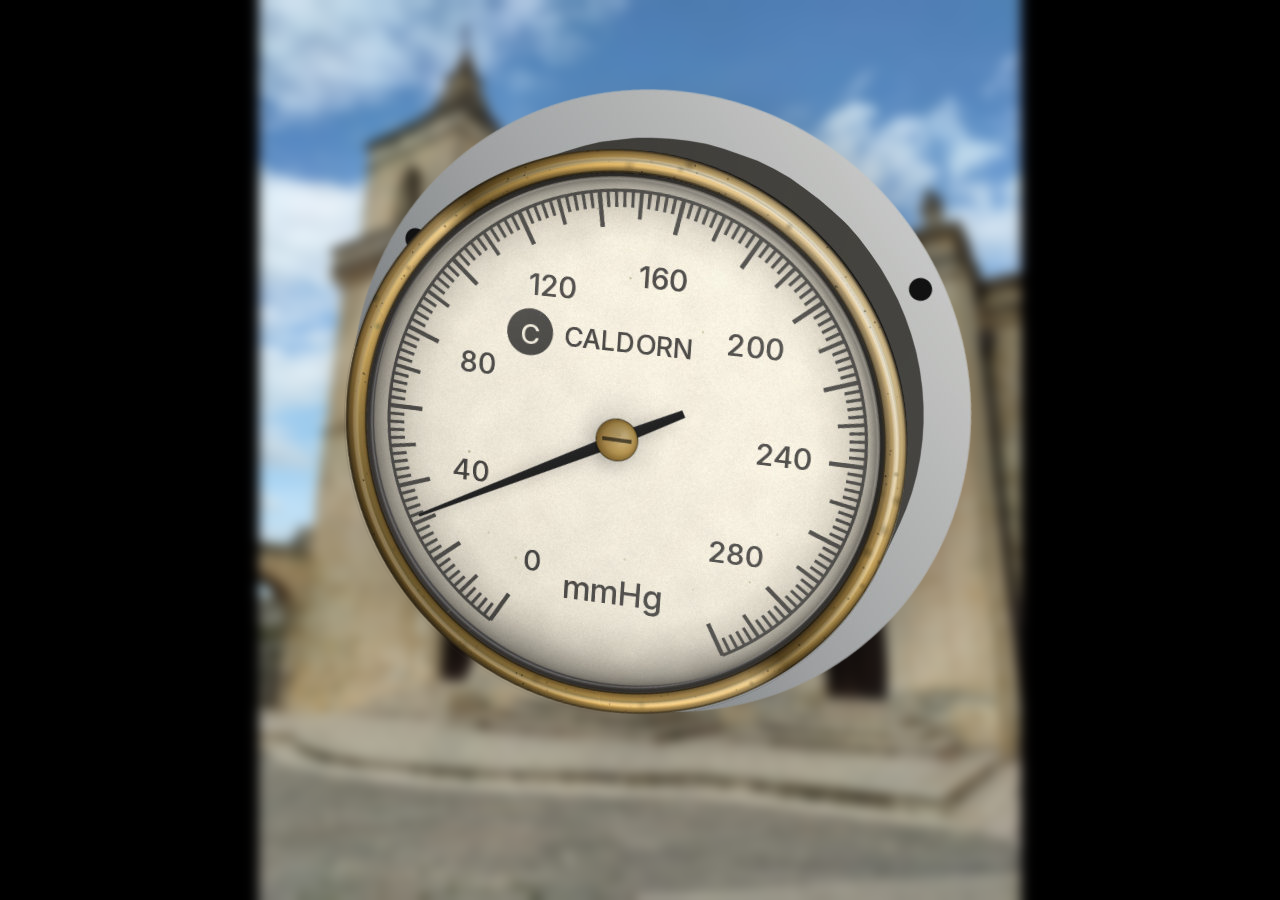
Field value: 32 mmHg
